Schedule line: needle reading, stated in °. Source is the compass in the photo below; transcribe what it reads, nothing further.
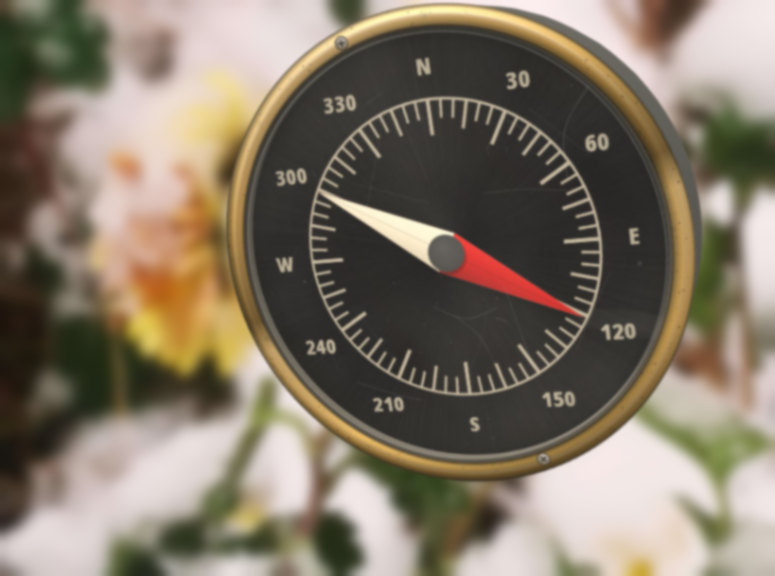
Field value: 120 °
